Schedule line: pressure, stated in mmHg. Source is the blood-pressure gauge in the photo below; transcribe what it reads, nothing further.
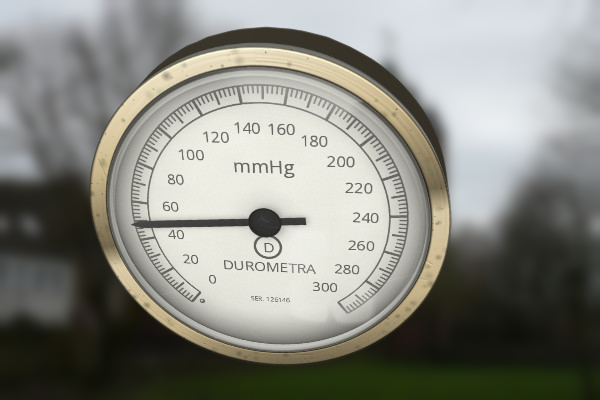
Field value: 50 mmHg
